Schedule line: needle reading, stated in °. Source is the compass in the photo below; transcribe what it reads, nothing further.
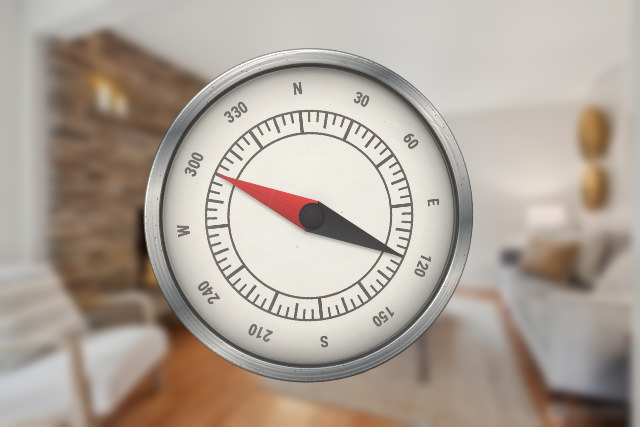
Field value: 300 °
